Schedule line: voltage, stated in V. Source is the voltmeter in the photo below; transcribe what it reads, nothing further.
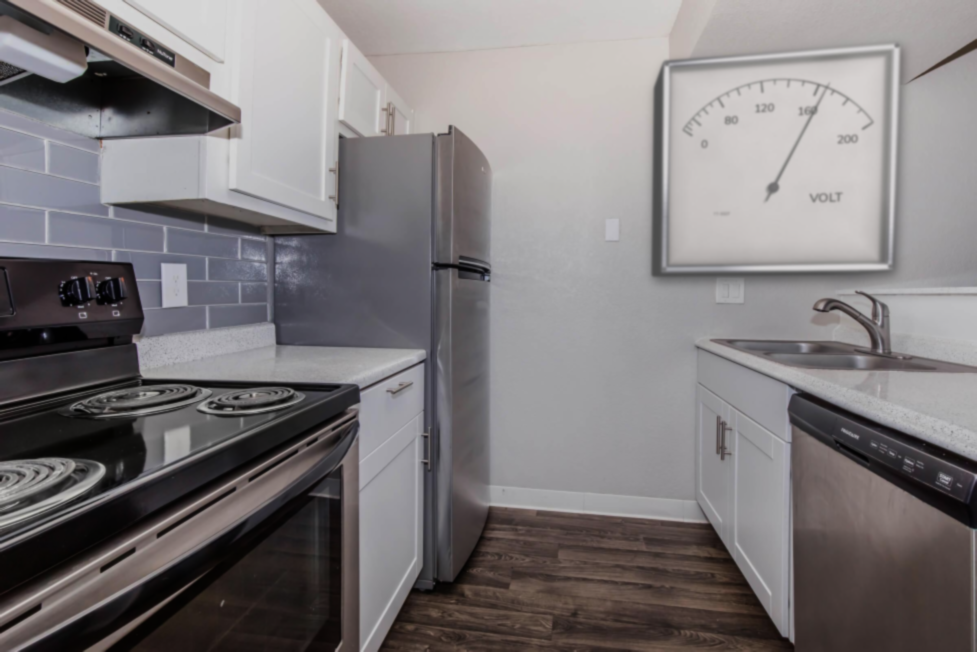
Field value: 165 V
